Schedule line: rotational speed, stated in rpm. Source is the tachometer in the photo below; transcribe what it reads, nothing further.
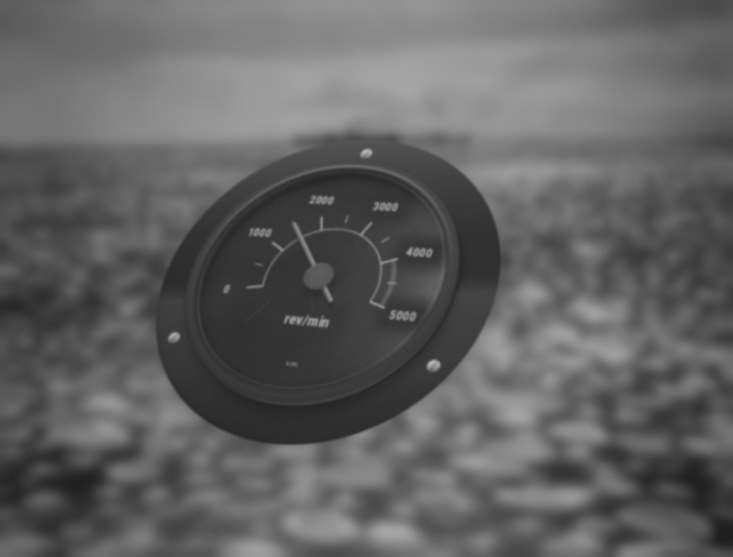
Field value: 1500 rpm
